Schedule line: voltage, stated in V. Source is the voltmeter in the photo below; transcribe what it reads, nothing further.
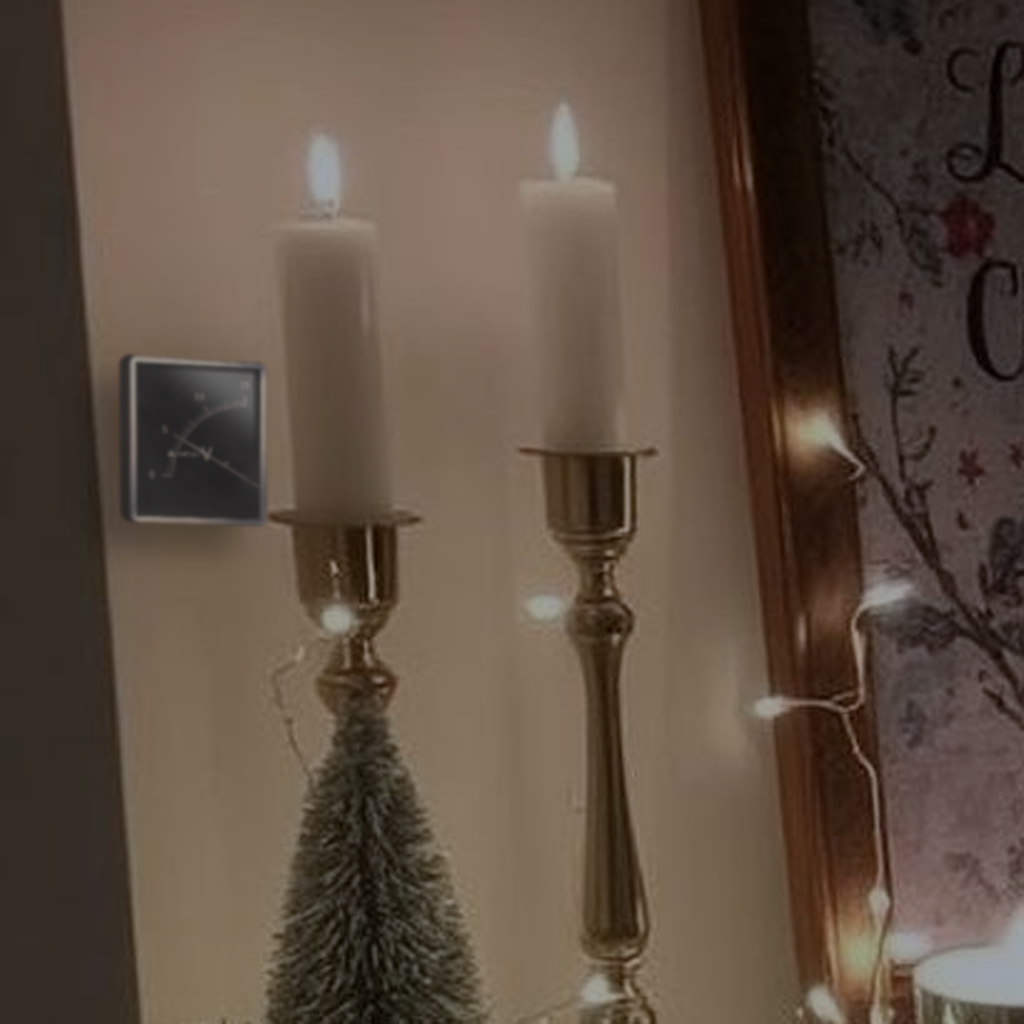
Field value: 5 V
